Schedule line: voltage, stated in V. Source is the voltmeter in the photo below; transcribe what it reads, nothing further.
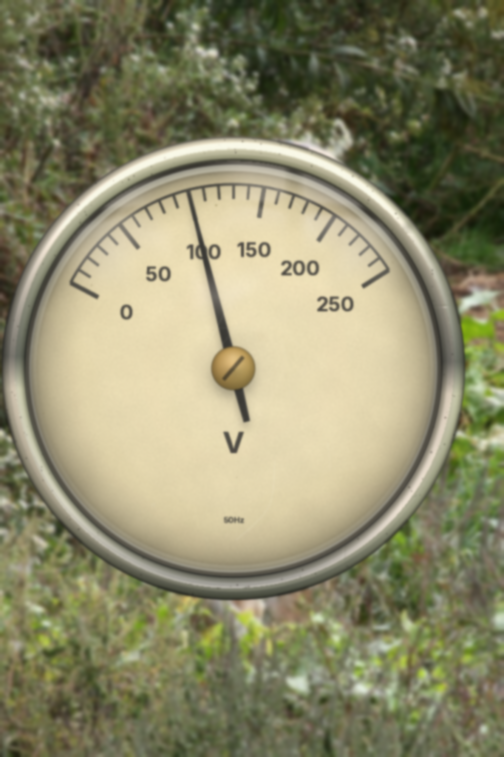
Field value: 100 V
